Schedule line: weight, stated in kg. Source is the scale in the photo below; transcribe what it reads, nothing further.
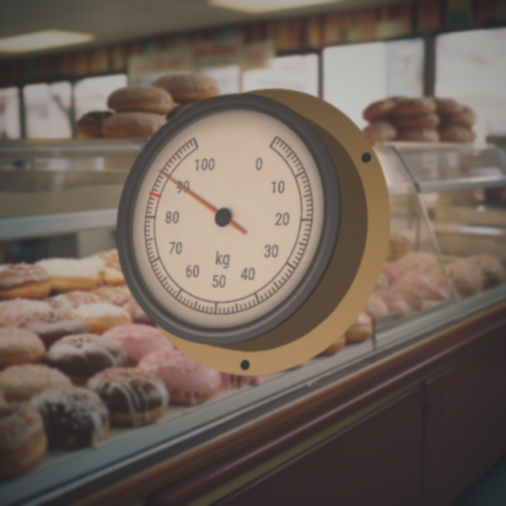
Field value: 90 kg
